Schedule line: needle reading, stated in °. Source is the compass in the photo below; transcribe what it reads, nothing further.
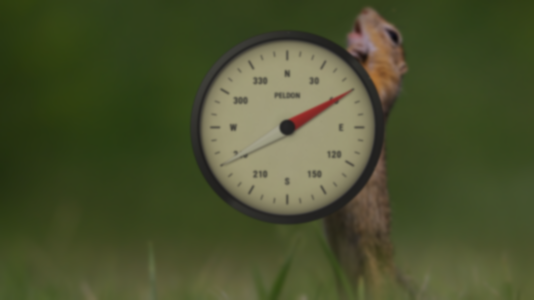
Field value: 60 °
